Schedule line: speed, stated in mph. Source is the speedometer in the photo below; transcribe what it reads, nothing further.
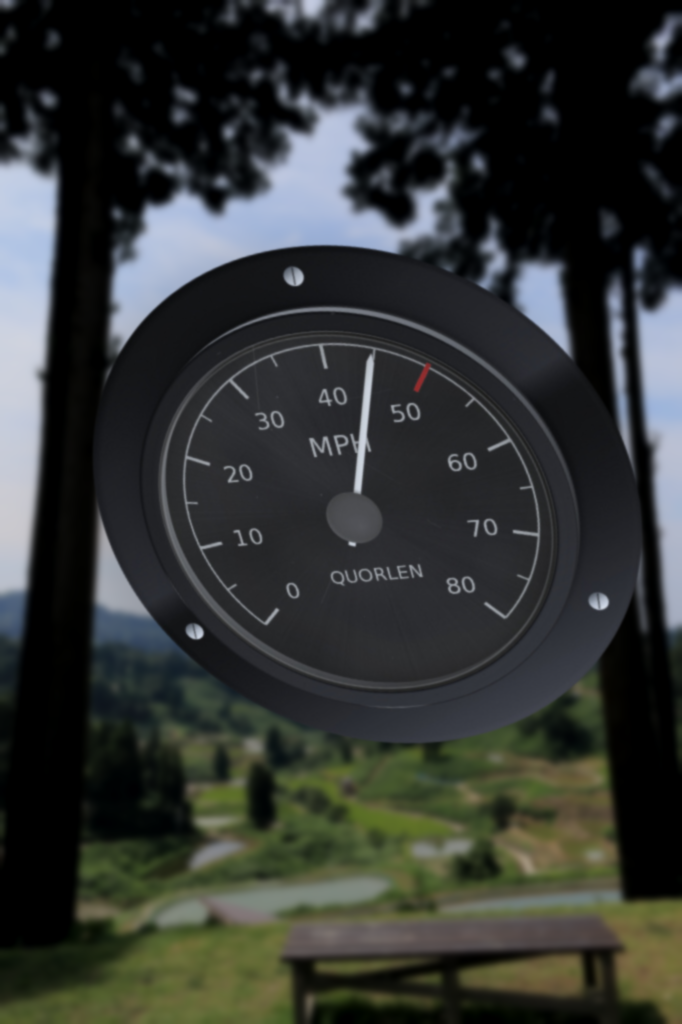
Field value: 45 mph
